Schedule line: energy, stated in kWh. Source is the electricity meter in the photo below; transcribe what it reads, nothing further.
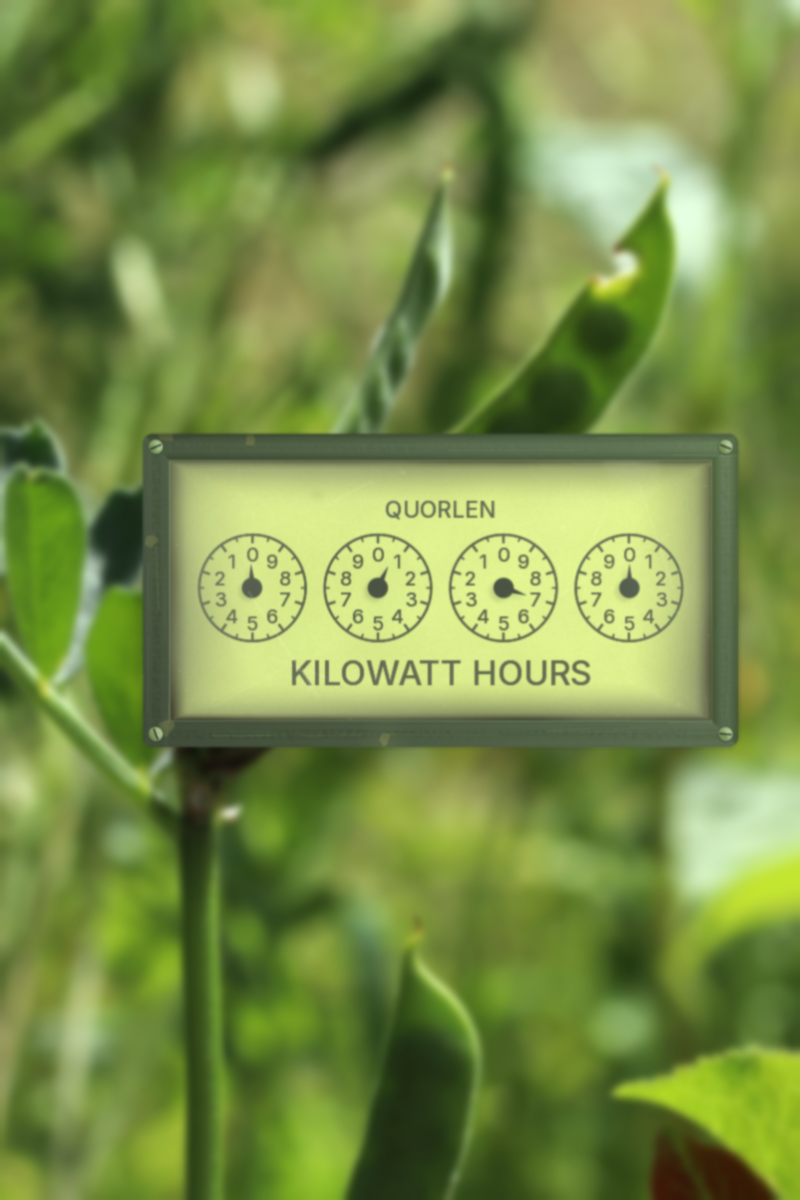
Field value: 70 kWh
